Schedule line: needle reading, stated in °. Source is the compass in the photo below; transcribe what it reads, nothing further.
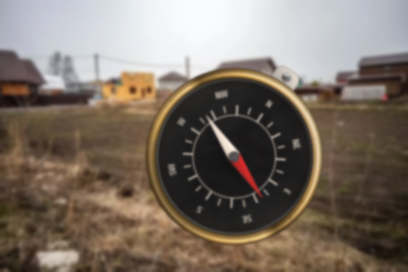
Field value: 112.5 °
